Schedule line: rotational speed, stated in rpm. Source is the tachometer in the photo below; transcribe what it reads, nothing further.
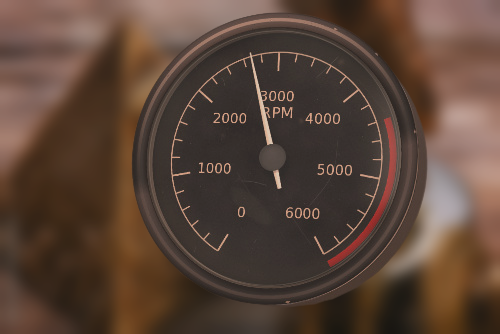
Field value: 2700 rpm
